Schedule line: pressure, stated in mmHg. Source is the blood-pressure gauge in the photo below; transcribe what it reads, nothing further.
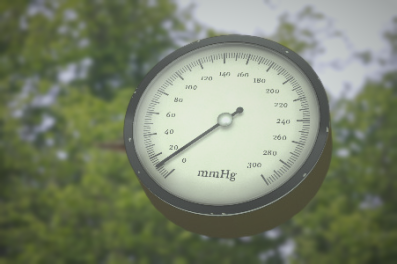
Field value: 10 mmHg
